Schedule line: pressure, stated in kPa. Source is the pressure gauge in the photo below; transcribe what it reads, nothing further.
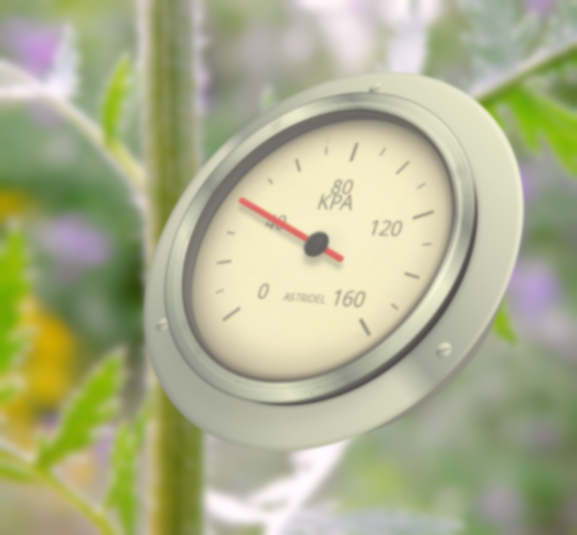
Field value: 40 kPa
